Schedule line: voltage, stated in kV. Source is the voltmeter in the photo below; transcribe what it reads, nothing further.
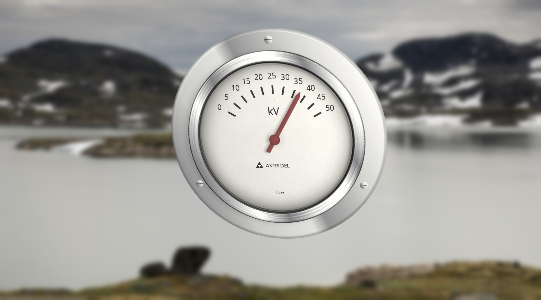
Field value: 37.5 kV
